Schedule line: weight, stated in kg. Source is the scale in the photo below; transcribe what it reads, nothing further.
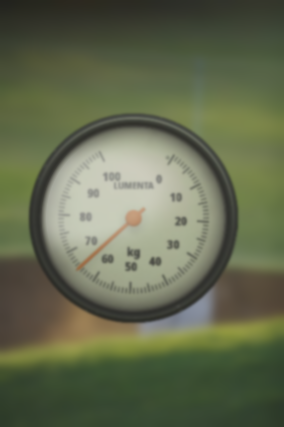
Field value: 65 kg
